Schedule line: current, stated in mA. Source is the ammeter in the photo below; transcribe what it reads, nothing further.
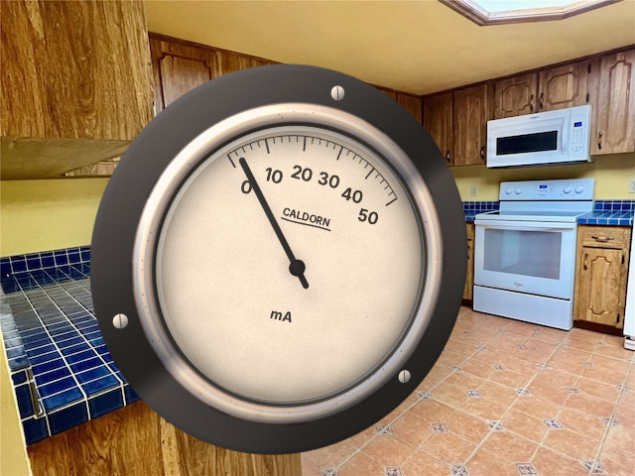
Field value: 2 mA
